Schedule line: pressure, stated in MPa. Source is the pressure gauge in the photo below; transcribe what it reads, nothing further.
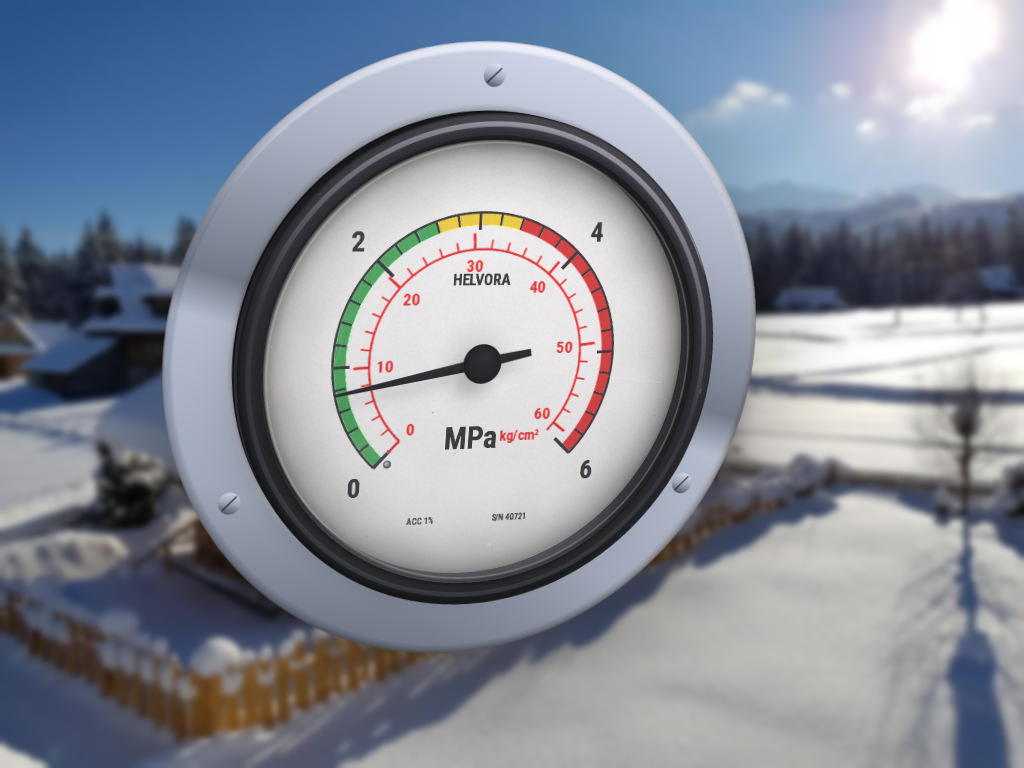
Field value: 0.8 MPa
